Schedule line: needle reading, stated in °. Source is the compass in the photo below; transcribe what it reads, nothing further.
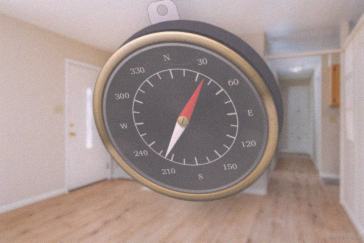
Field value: 37.5 °
